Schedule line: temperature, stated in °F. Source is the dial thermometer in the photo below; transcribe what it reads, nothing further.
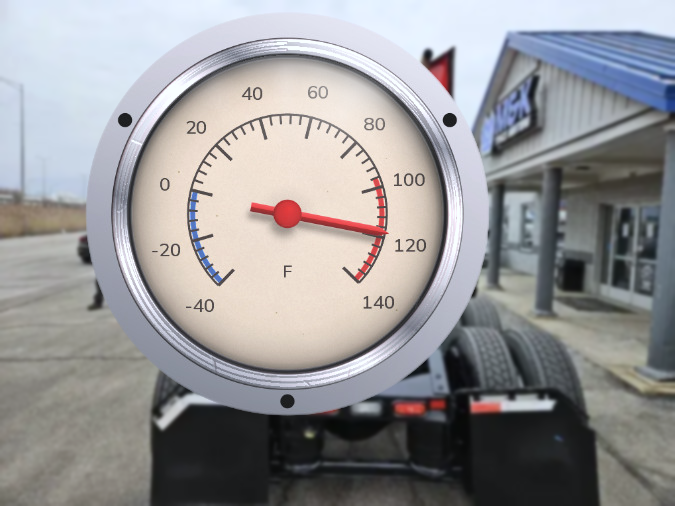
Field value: 118 °F
